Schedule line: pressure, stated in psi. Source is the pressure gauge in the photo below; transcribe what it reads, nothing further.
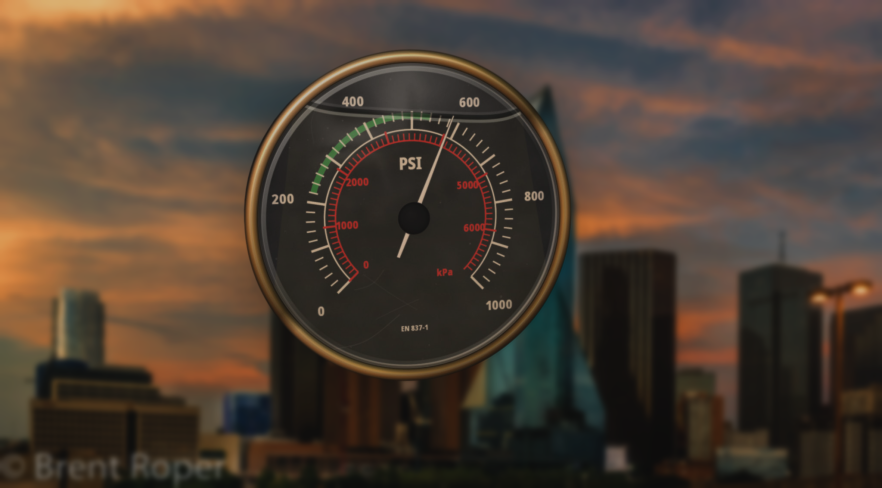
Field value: 580 psi
